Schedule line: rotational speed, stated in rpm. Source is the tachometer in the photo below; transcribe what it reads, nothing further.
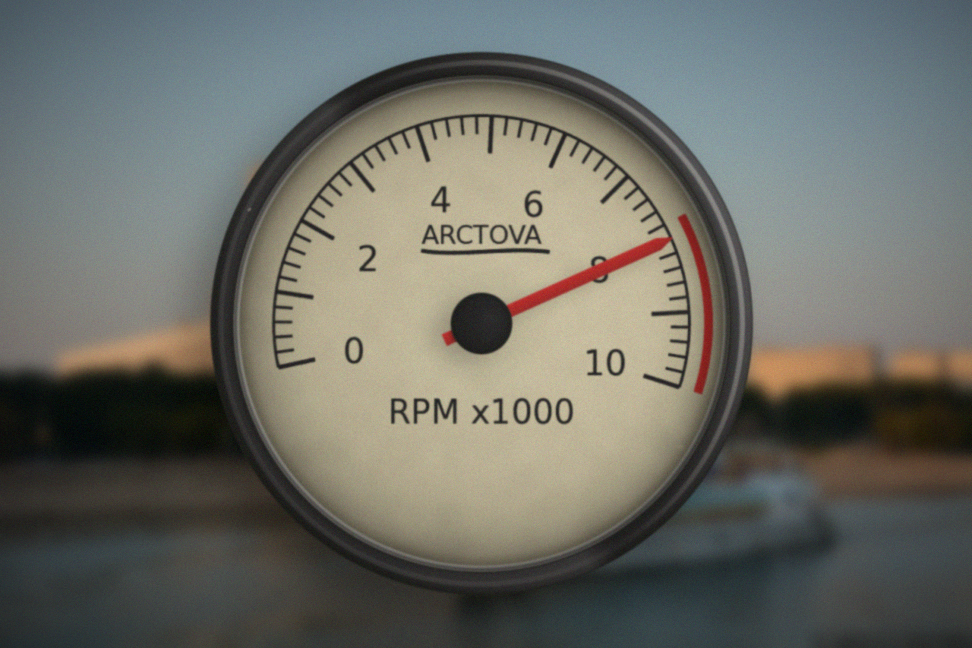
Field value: 8000 rpm
